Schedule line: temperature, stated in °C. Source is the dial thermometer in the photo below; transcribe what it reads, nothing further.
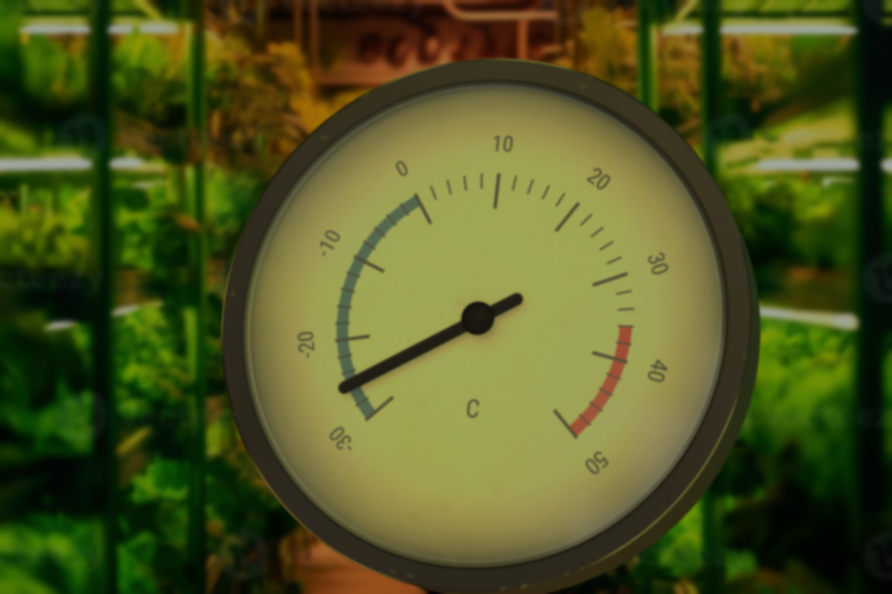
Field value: -26 °C
